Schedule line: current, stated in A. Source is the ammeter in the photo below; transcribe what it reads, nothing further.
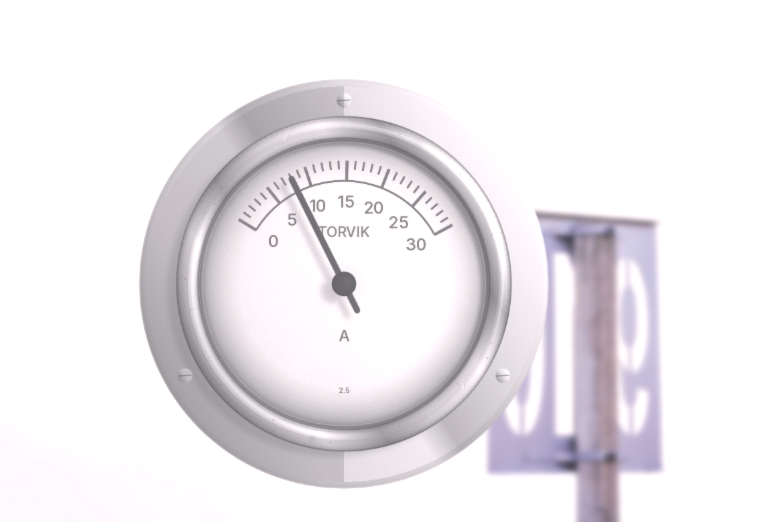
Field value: 8 A
